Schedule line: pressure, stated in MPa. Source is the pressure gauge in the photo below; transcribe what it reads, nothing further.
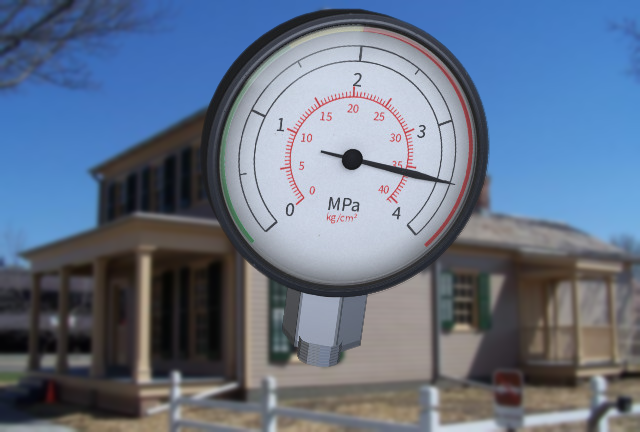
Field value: 3.5 MPa
